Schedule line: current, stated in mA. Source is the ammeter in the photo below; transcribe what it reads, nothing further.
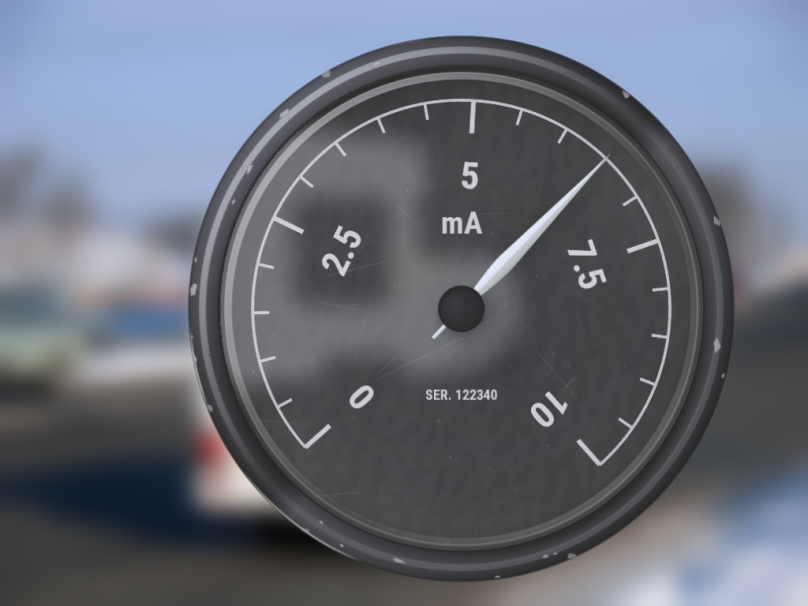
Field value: 6.5 mA
